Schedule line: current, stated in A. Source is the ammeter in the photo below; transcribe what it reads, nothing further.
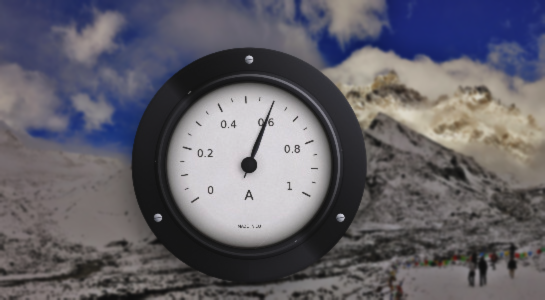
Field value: 0.6 A
